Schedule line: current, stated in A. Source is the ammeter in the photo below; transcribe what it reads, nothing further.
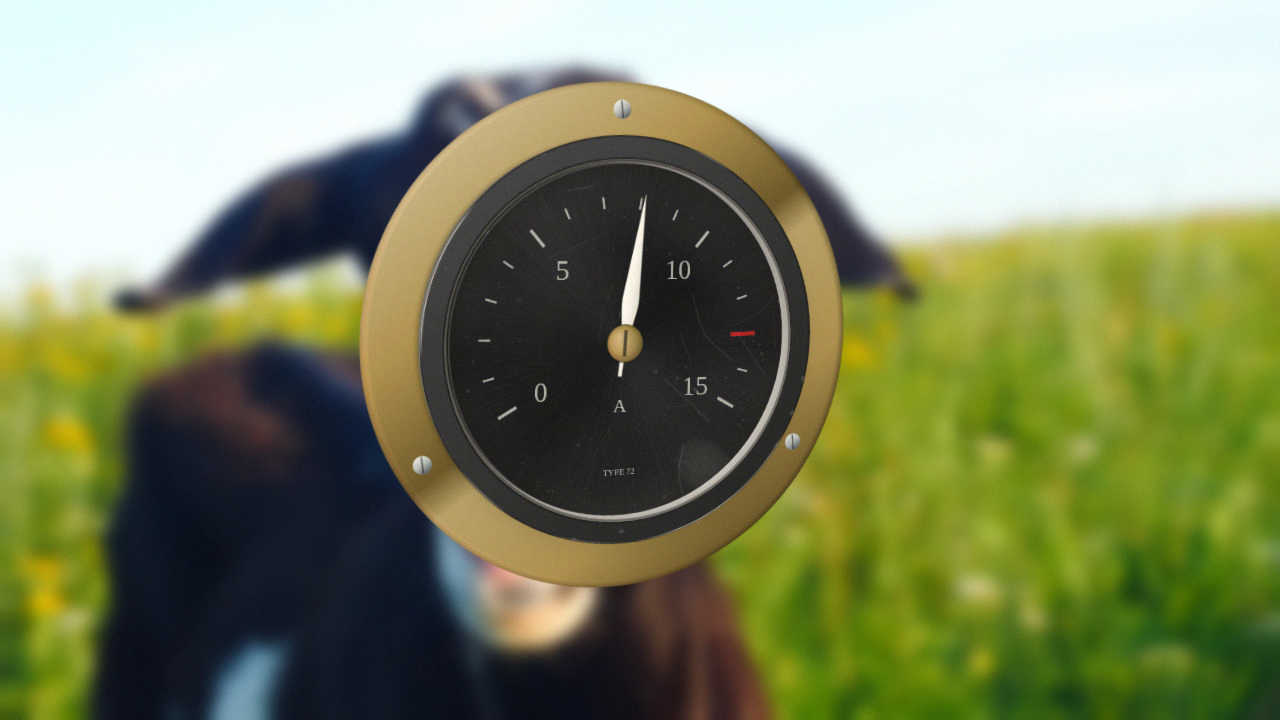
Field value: 8 A
